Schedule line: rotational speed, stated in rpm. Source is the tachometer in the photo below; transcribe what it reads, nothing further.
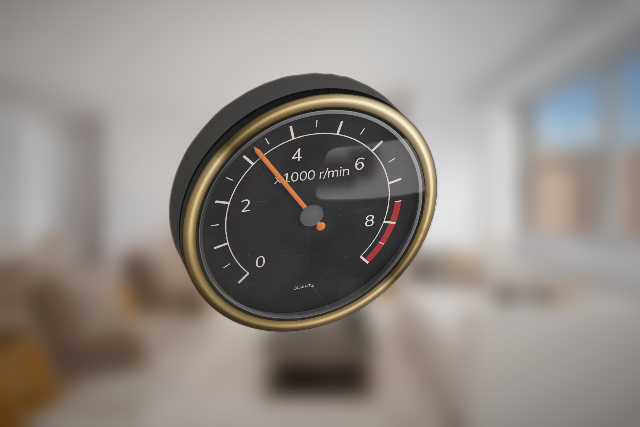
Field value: 3250 rpm
